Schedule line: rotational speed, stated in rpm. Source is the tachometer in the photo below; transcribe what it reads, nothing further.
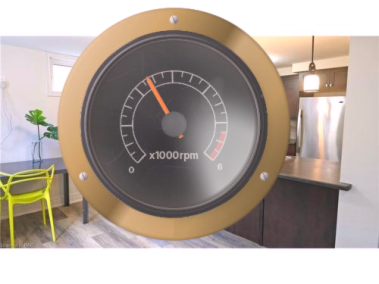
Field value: 2375 rpm
